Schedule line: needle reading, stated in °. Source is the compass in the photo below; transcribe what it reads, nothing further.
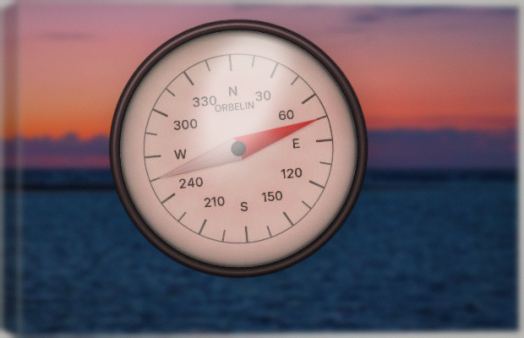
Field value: 75 °
